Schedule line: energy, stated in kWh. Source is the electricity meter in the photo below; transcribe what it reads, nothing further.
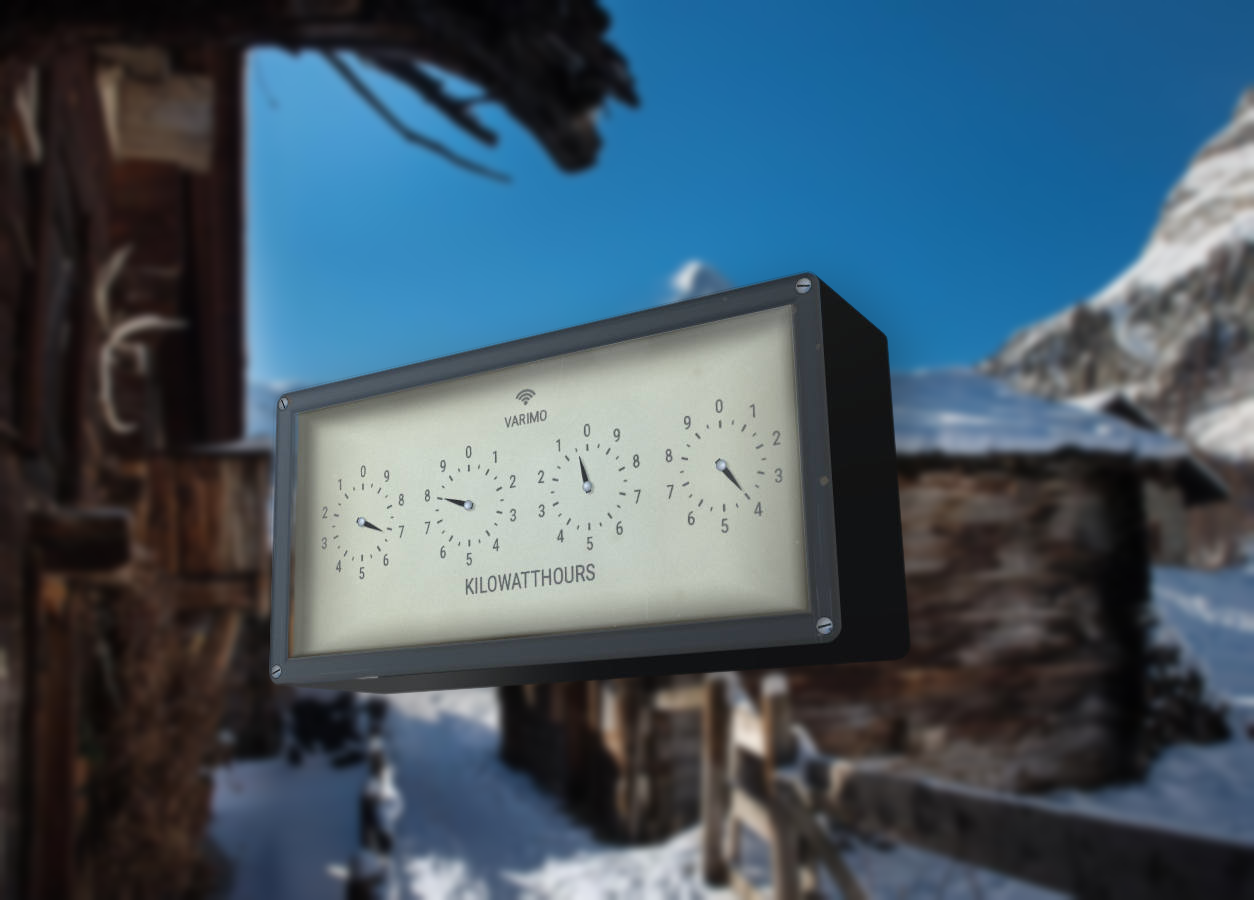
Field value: 6804 kWh
